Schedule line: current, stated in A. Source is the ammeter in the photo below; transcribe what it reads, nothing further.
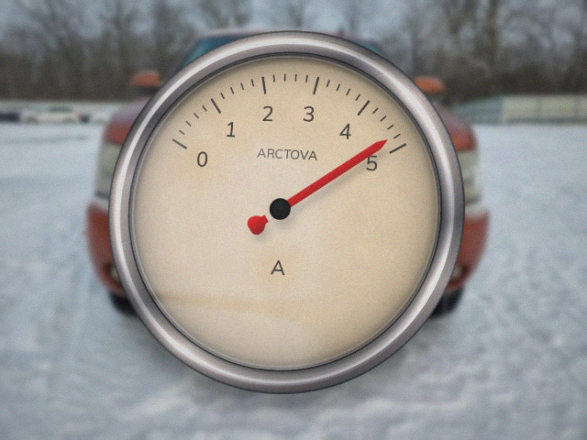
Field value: 4.8 A
